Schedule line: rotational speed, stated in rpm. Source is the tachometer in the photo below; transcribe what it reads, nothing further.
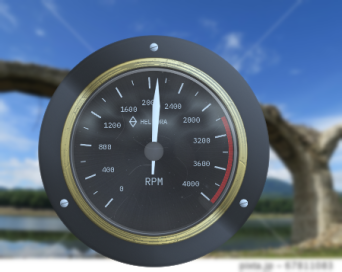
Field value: 2100 rpm
